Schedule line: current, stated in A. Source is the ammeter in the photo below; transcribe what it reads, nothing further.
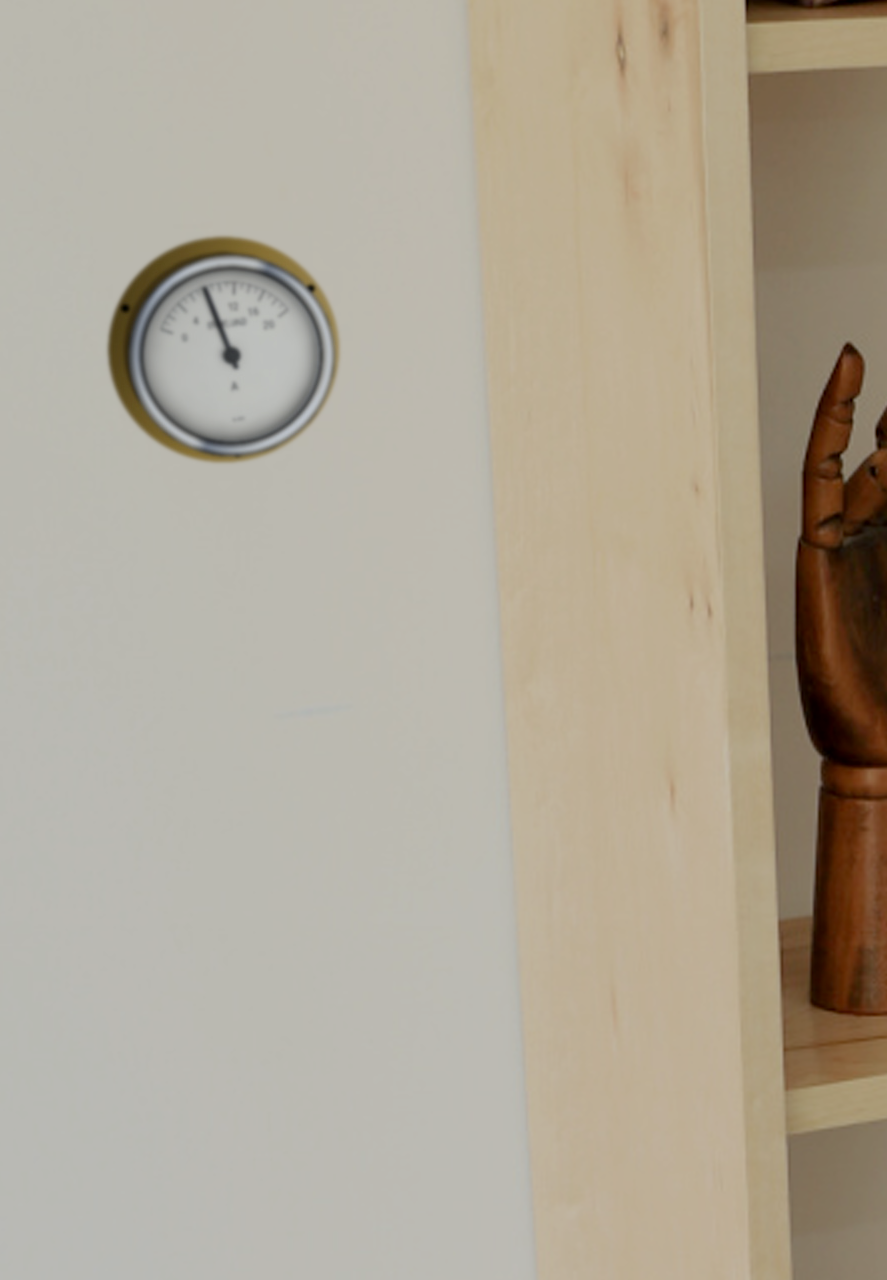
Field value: 8 A
